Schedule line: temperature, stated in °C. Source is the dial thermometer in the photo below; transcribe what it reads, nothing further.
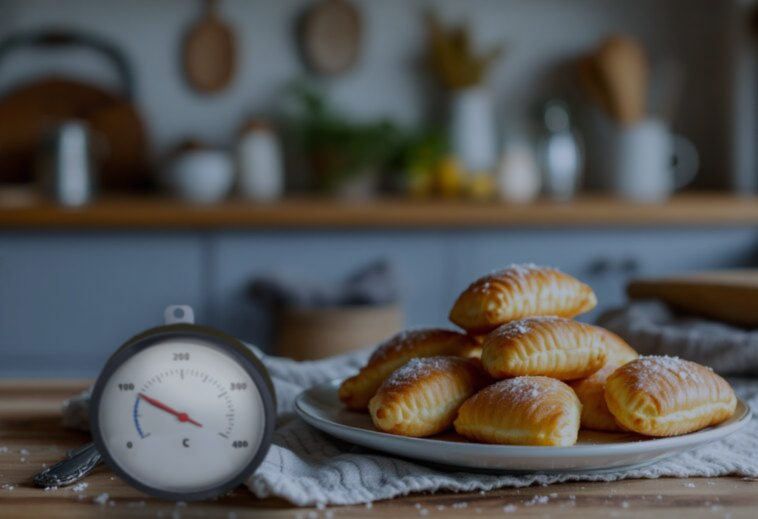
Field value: 100 °C
